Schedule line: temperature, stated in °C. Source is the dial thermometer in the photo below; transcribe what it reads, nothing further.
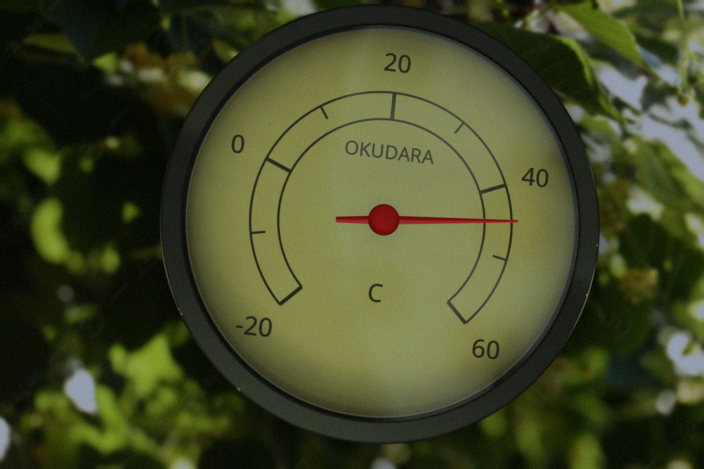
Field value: 45 °C
